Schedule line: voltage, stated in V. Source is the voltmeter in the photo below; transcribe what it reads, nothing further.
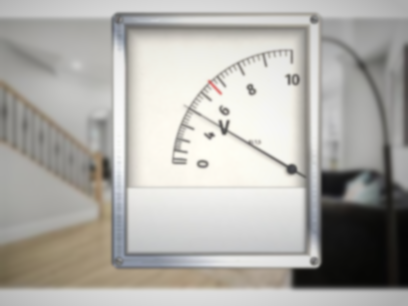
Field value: 5 V
